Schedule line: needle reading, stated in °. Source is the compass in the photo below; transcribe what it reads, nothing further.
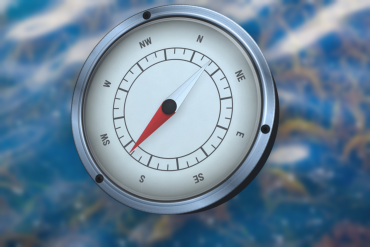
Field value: 200 °
